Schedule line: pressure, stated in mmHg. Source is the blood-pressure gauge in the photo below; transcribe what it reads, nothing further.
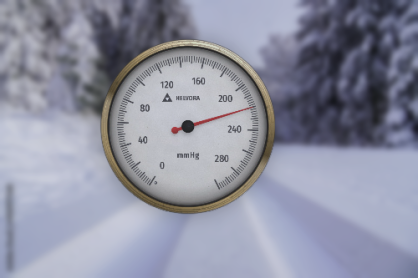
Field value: 220 mmHg
